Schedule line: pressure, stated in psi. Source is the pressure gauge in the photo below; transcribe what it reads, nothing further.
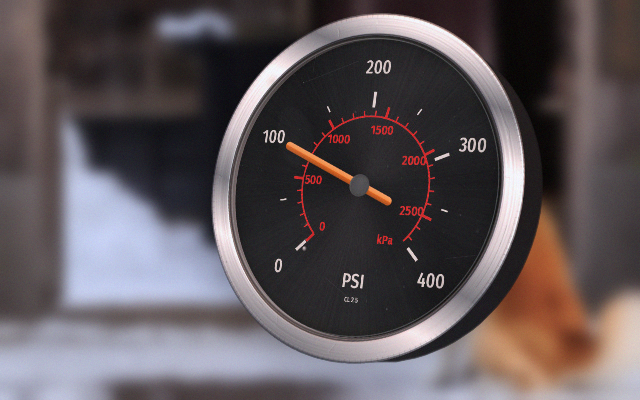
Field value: 100 psi
